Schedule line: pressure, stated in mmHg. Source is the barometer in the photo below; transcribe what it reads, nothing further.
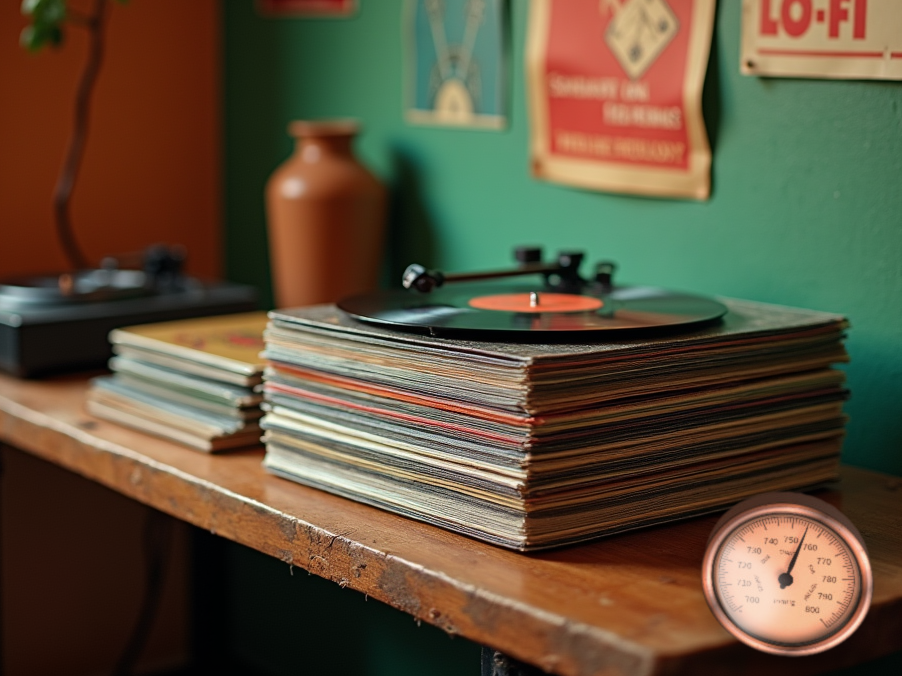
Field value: 755 mmHg
